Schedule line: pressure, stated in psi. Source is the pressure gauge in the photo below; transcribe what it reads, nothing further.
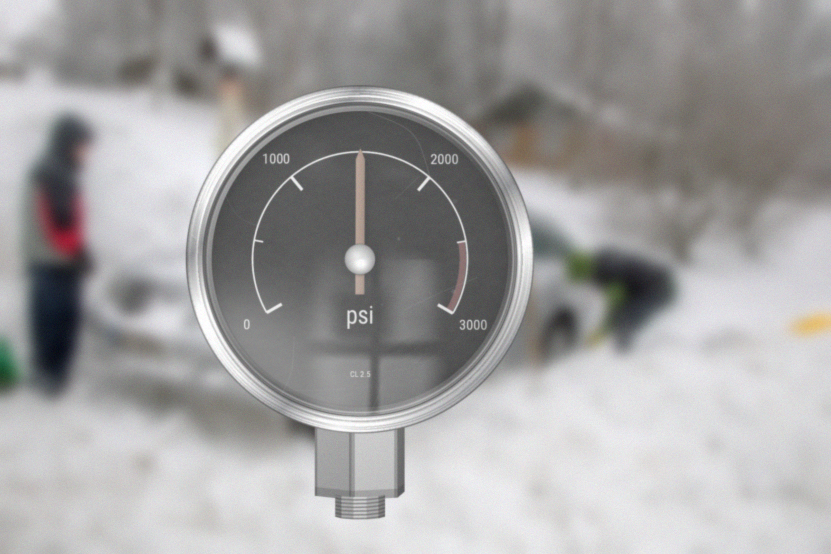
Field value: 1500 psi
